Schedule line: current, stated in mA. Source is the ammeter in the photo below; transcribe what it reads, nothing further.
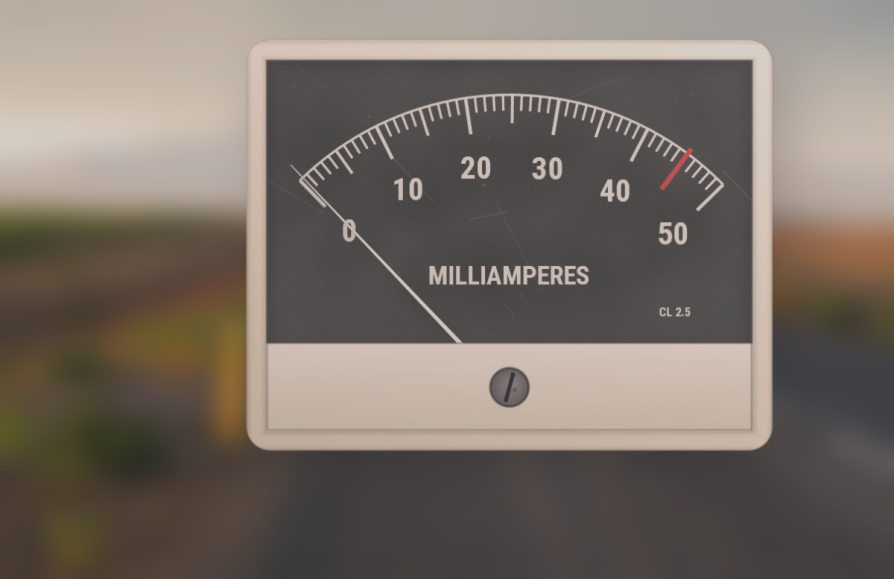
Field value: 0.5 mA
